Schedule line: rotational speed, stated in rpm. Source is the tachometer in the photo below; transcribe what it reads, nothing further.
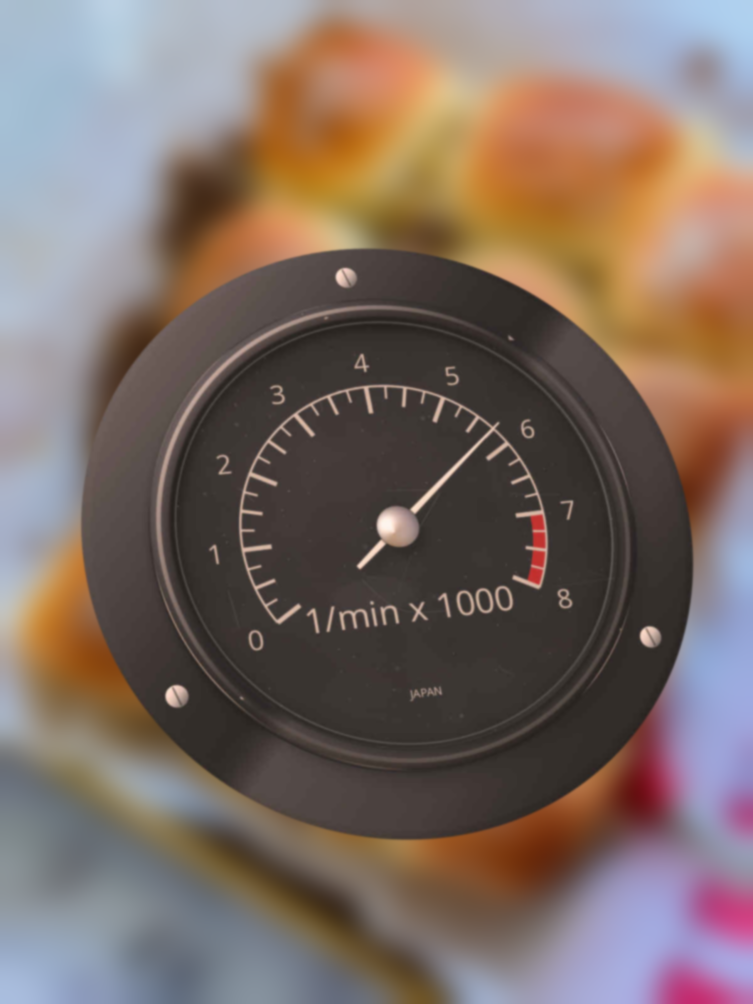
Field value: 5750 rpm
